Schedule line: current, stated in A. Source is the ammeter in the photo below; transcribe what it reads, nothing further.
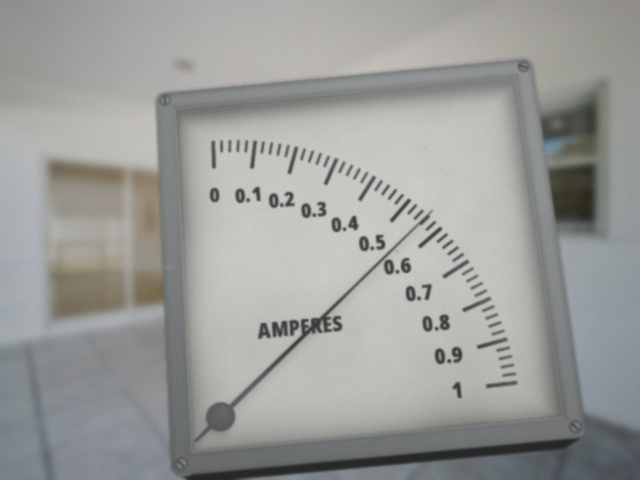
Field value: 0.56 A
